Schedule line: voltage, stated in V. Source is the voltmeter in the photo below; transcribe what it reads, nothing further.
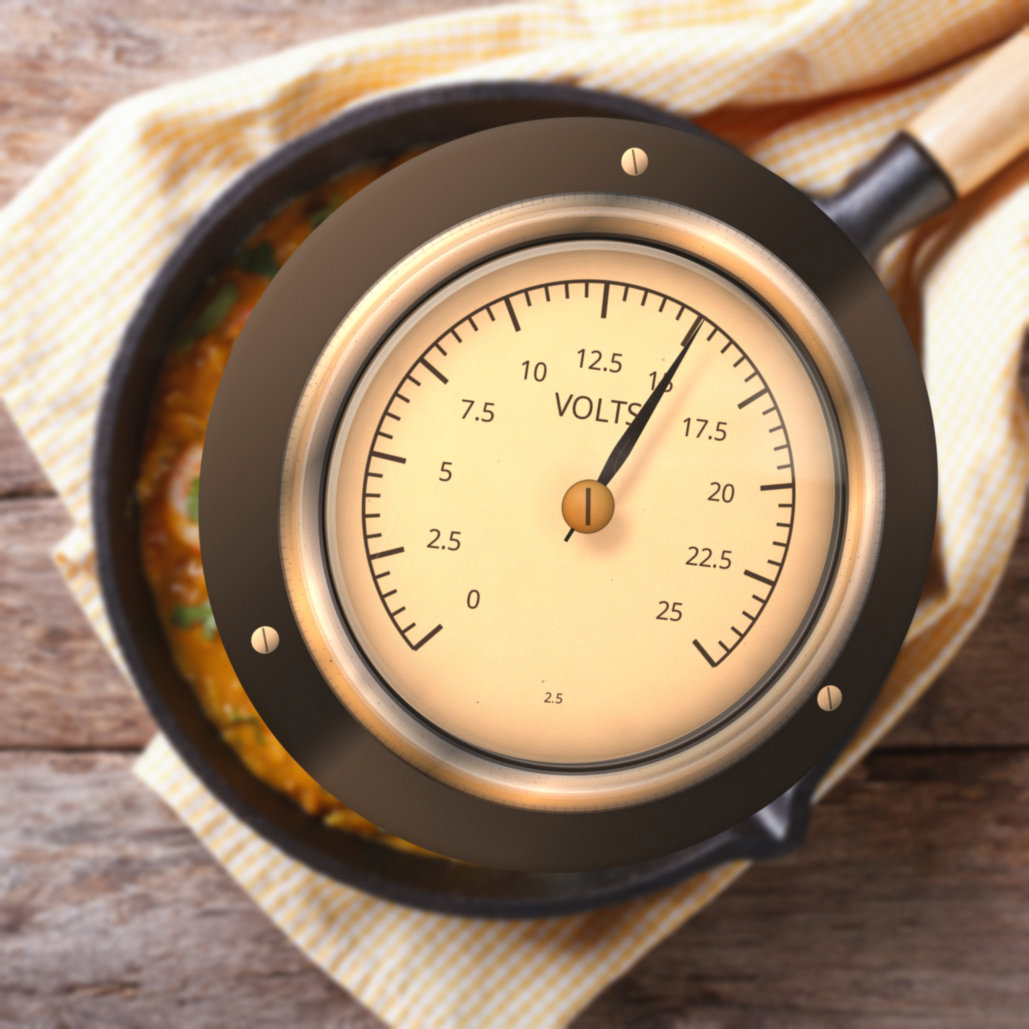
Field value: 15 V
